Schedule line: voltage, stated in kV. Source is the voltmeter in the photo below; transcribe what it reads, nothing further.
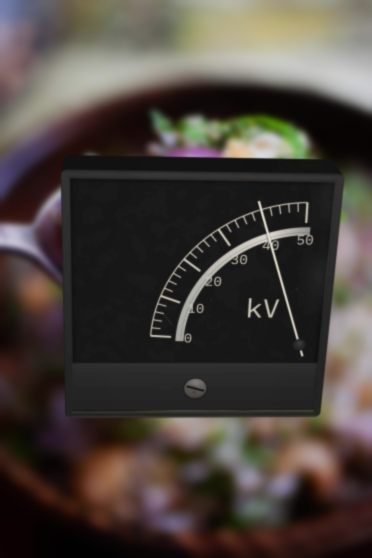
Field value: 40 kV
